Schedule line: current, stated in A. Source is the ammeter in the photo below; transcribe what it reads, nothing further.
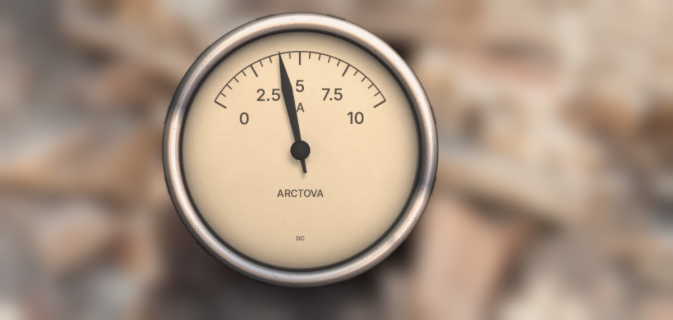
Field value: 4 A
